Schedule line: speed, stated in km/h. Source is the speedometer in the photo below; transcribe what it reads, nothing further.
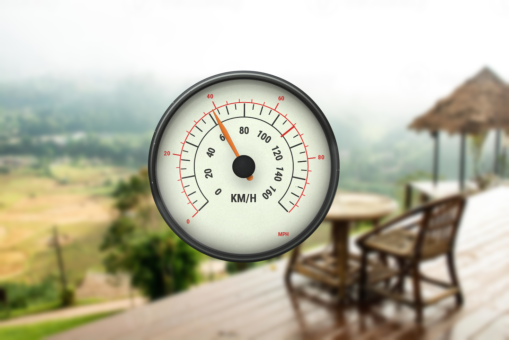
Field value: 62.5 km/h
